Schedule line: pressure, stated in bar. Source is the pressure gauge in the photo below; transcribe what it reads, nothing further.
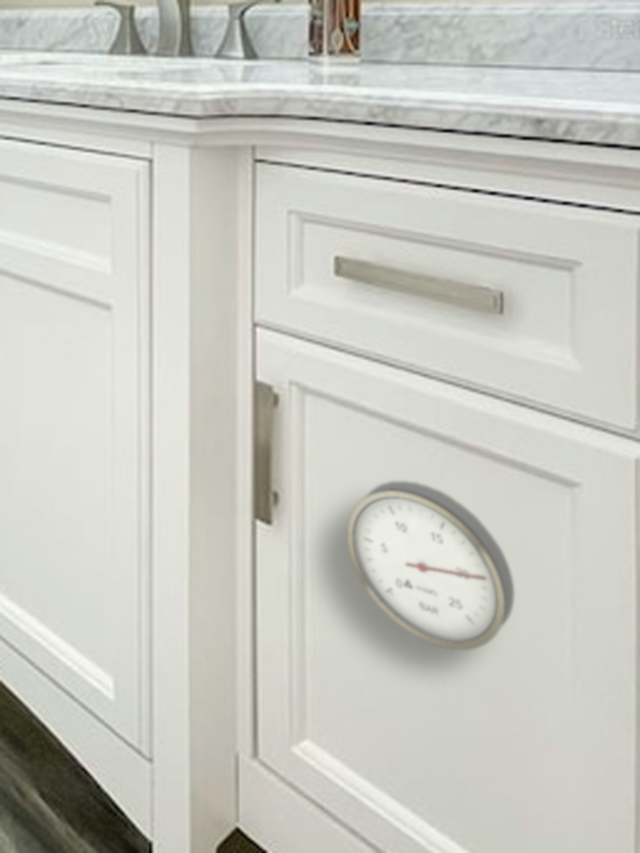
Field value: 20 bar
